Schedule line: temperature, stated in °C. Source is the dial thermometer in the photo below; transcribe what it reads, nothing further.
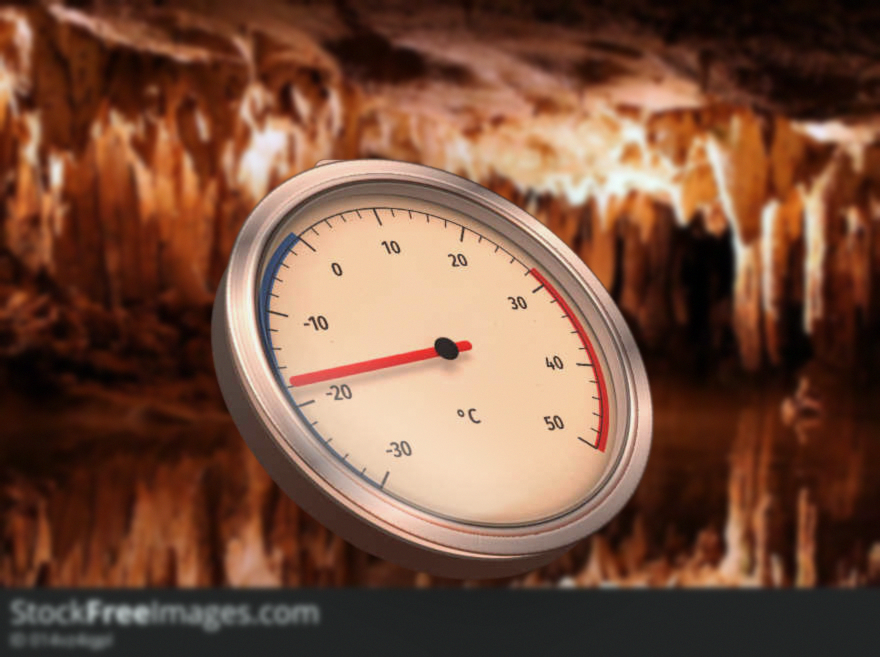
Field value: -18 °C
